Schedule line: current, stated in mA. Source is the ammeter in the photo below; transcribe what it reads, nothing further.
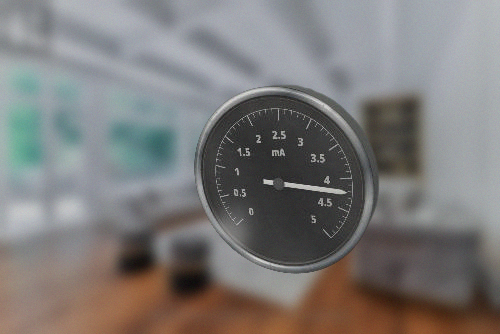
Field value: 4.2 mA
